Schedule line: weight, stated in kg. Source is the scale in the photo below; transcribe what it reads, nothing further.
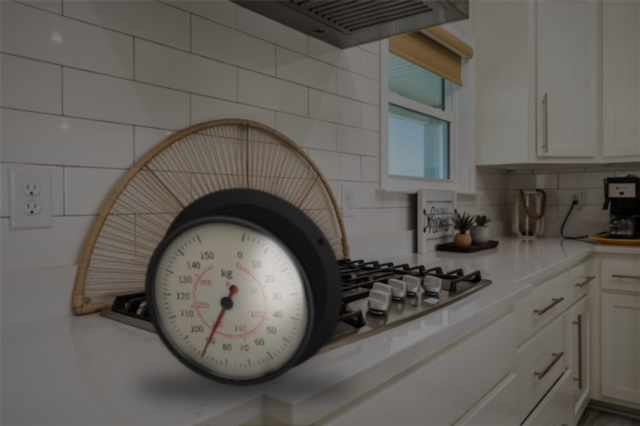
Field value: 90 kg
